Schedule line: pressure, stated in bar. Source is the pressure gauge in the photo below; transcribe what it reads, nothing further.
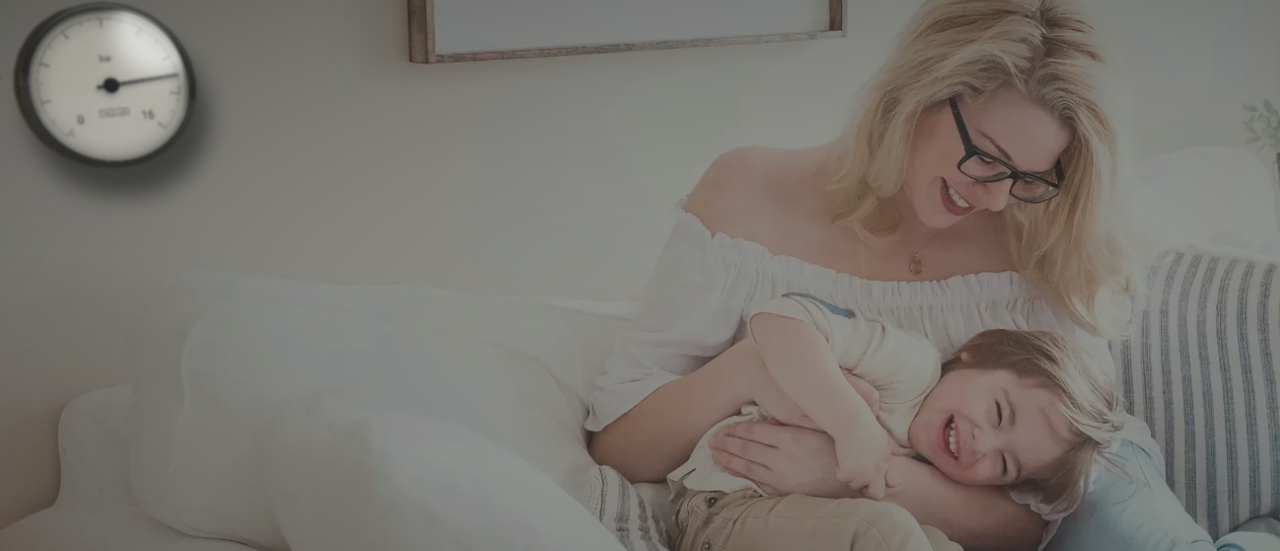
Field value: 13 bar
